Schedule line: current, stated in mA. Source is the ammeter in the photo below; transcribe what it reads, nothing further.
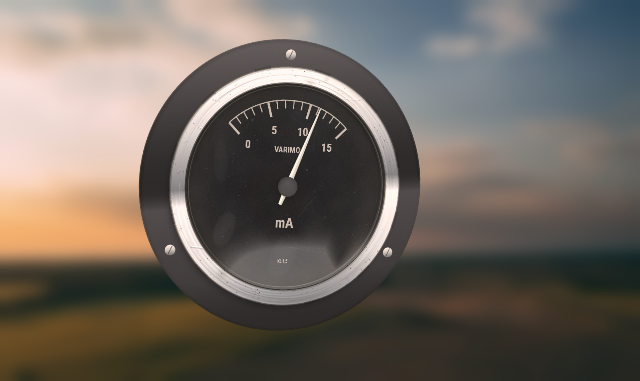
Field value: 11 mA
